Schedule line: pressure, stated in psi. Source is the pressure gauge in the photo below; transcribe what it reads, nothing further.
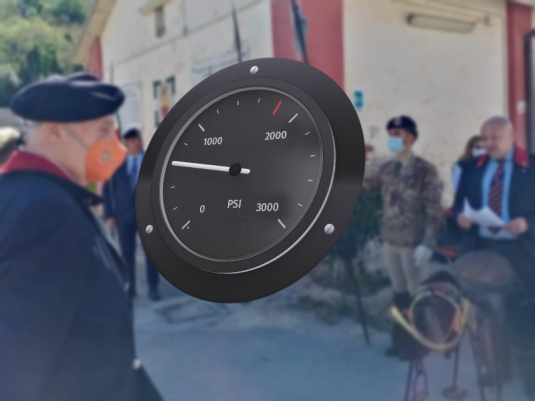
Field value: 600 psi
